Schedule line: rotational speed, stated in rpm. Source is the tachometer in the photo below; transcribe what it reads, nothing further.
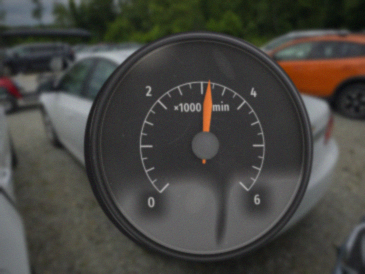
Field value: 3125 rpm
